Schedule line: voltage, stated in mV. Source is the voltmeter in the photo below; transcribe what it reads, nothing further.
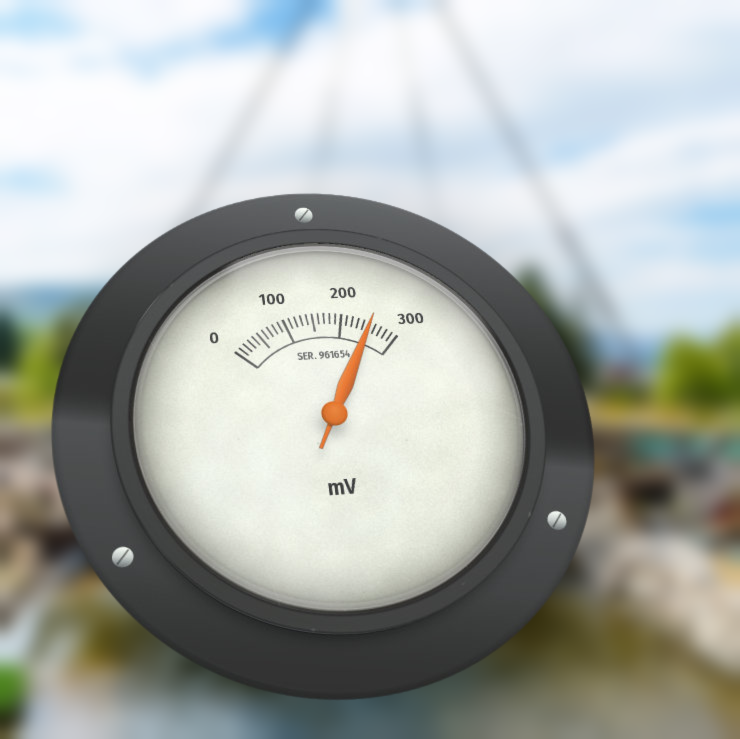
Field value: 250 mV
